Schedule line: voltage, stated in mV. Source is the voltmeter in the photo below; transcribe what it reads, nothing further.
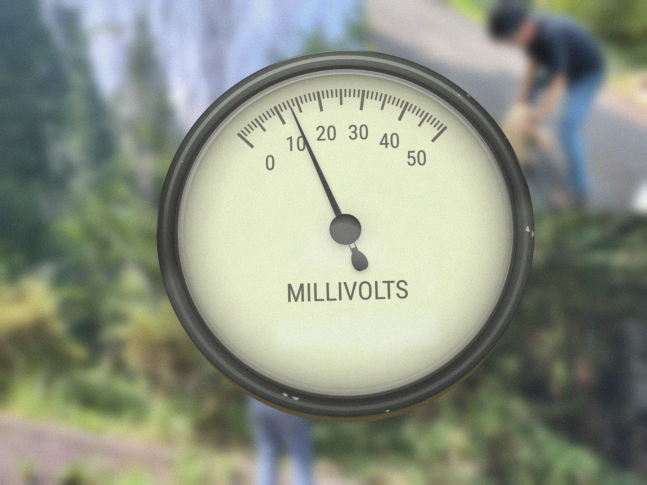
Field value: 13 mV
